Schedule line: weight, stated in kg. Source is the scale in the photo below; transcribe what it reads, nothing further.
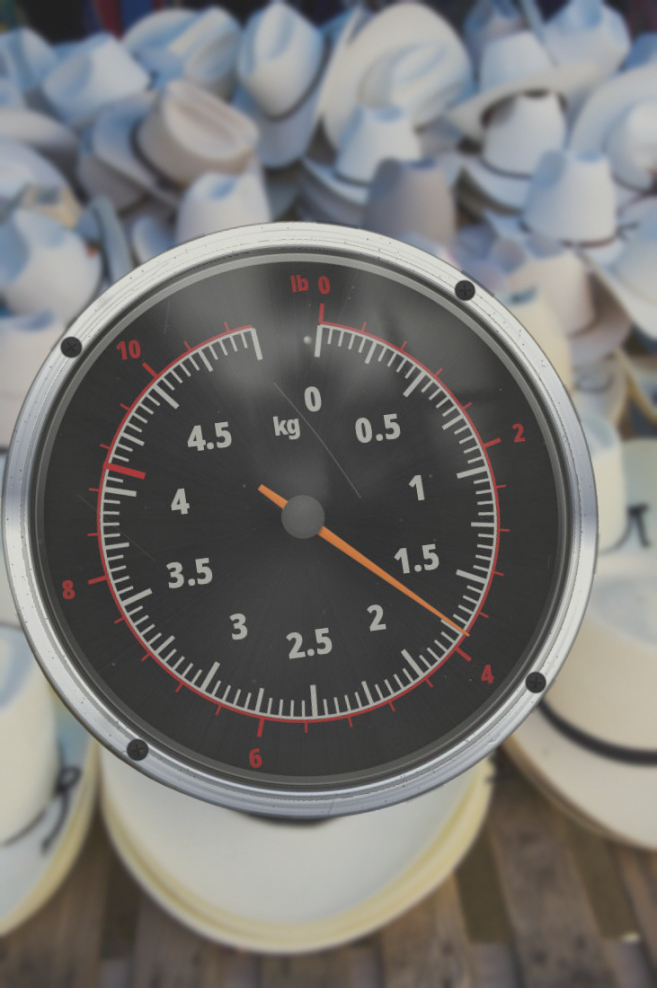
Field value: 1.75 kg
